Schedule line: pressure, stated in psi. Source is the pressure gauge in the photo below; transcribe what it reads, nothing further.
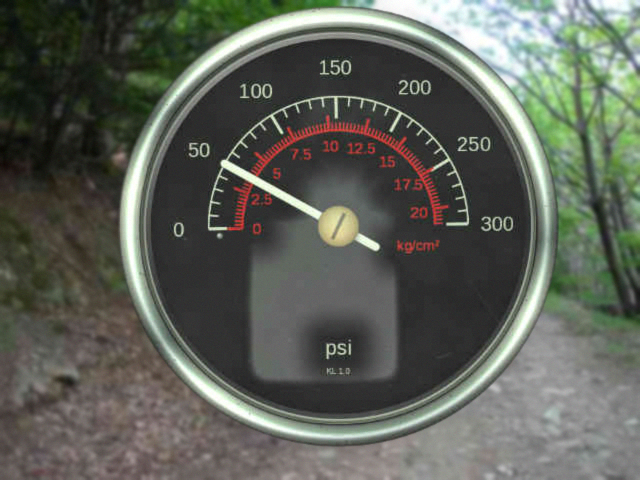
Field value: 50 psi
